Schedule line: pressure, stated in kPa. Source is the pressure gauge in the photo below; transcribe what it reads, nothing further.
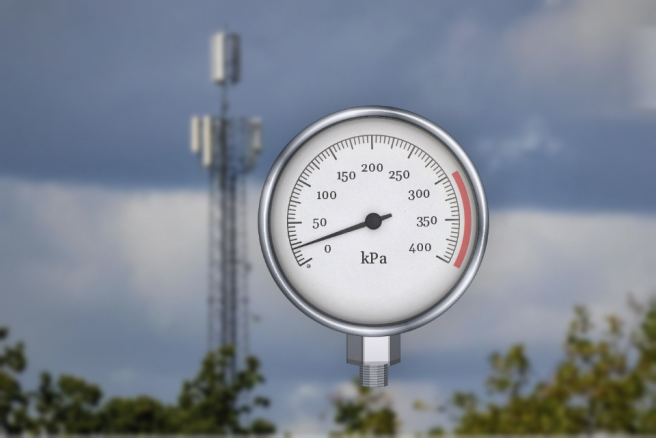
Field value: 20 kPa
